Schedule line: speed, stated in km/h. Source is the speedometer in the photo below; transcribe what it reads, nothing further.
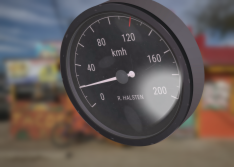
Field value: 20 km/h
